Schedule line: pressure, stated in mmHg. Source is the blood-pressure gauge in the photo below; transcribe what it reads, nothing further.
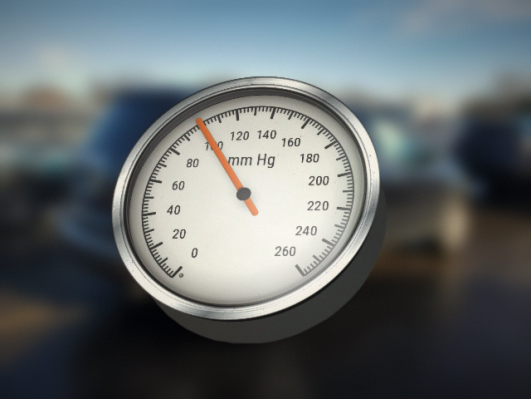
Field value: 100 mmHg
